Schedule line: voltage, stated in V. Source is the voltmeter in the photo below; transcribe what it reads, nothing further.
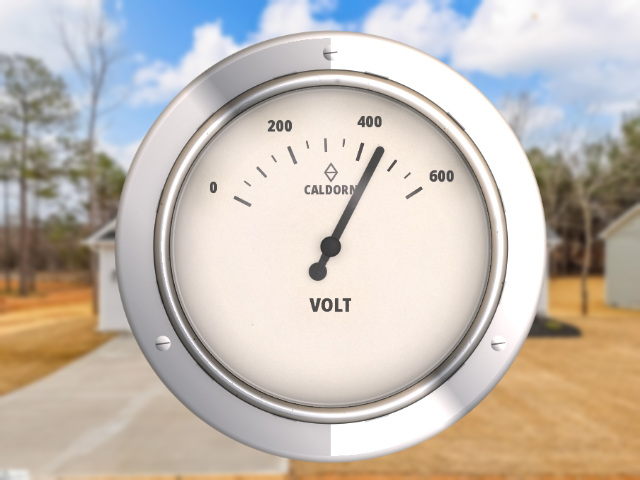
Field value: 450 V
